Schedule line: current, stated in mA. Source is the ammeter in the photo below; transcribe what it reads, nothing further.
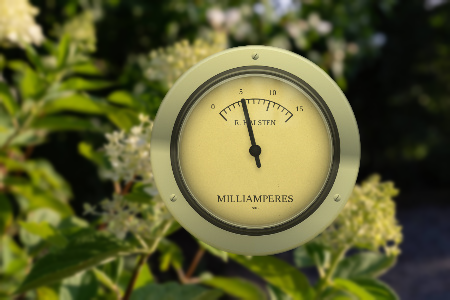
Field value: 5 mA
